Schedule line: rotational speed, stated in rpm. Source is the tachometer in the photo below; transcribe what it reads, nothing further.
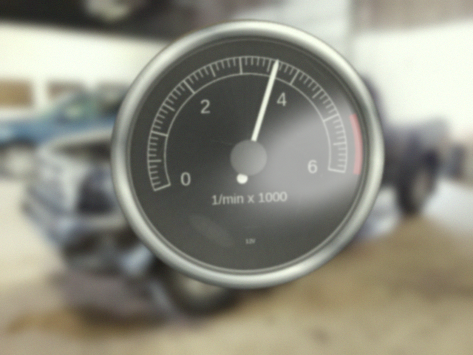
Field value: 3600 rpm
